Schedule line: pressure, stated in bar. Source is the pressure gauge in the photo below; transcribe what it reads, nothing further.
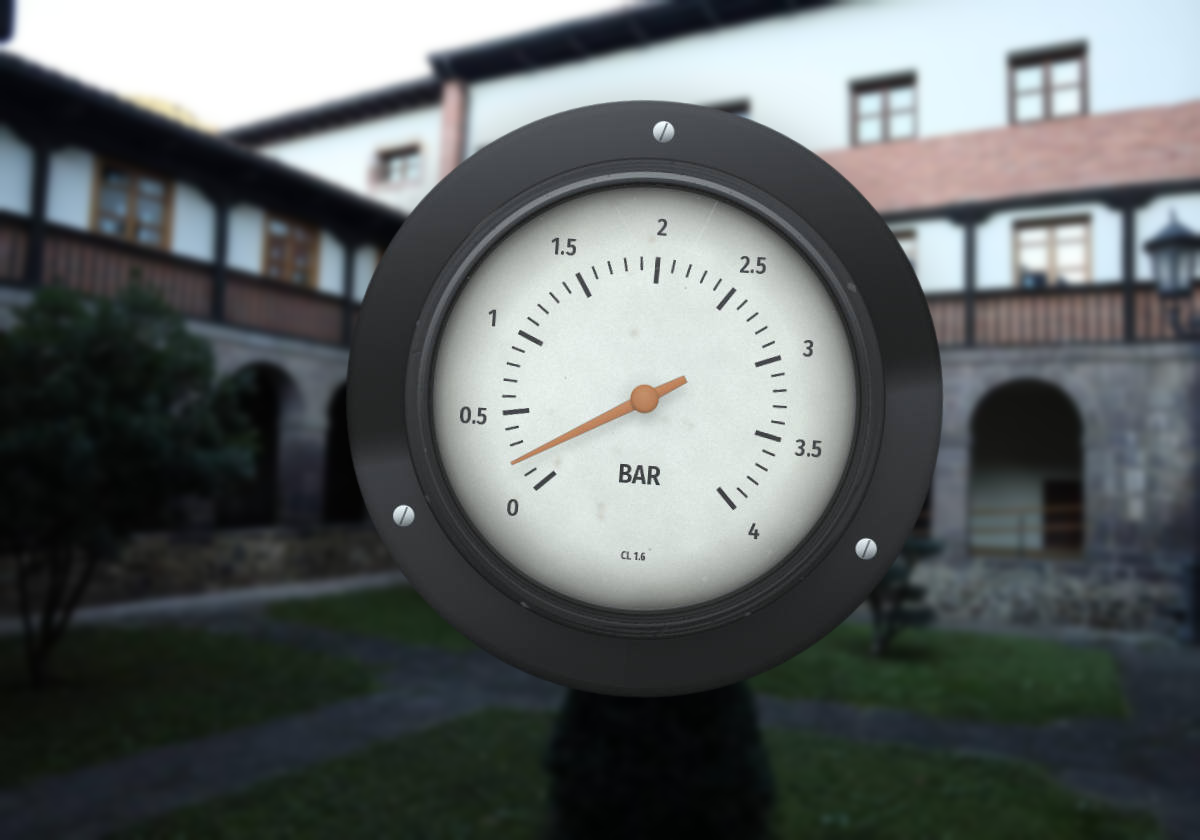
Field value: 0.2 bar
